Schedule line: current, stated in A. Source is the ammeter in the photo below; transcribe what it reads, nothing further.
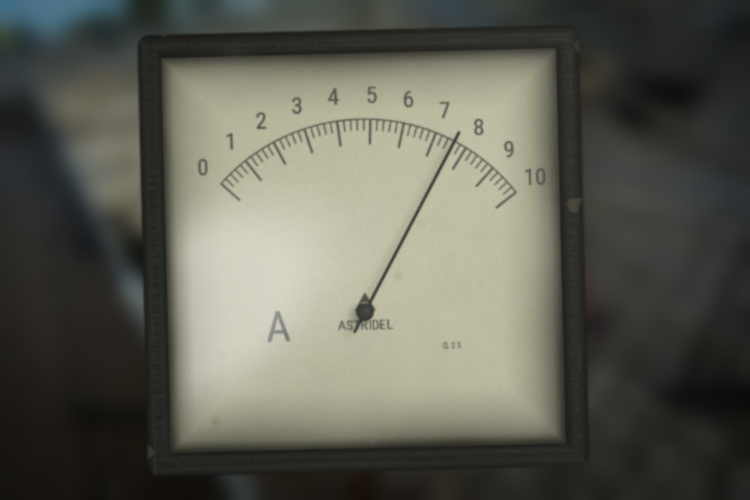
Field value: 7.6 A
